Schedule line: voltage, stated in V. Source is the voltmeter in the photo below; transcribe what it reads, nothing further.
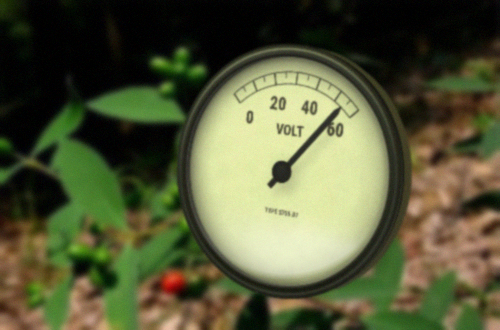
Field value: 55 V
